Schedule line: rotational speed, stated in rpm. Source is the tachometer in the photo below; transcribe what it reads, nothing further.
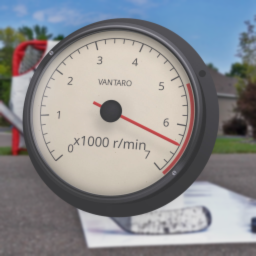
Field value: 6400 rpm
